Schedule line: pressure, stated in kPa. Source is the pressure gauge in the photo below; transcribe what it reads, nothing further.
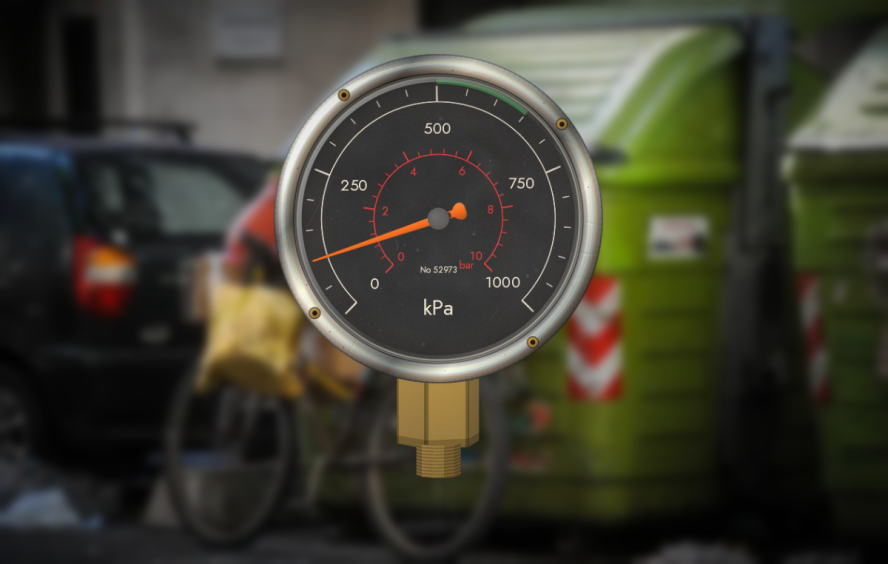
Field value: 100 kPa
